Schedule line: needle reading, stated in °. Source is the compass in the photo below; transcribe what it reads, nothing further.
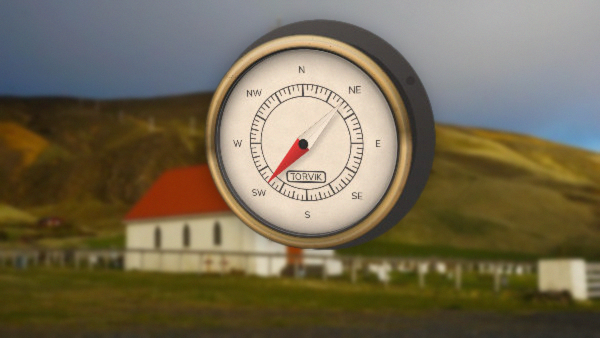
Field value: 225 °
